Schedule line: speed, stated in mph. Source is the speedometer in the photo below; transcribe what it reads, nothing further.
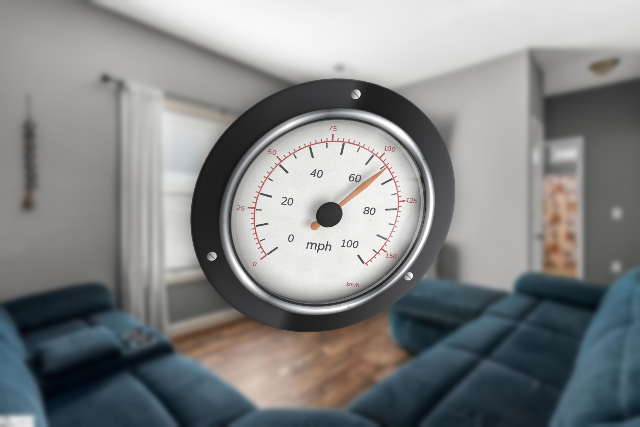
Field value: 65 mph
